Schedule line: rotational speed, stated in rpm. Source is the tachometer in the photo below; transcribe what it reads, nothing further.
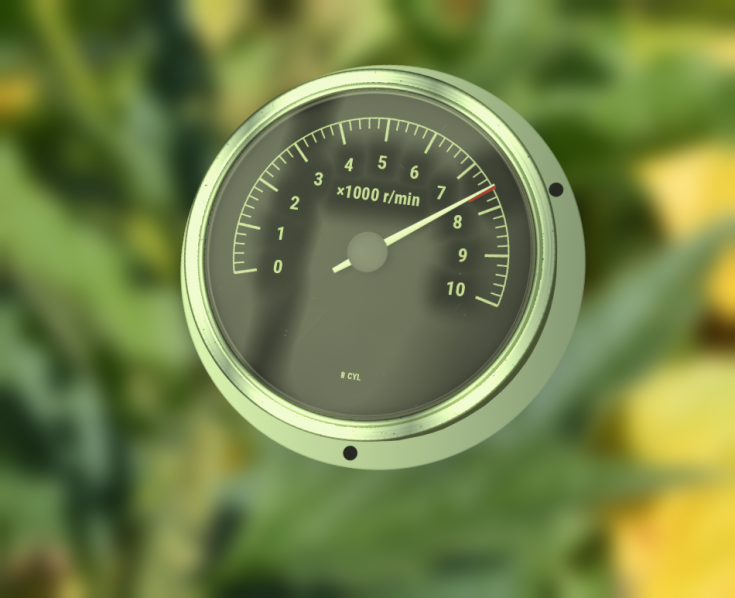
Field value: 7600 rpm
